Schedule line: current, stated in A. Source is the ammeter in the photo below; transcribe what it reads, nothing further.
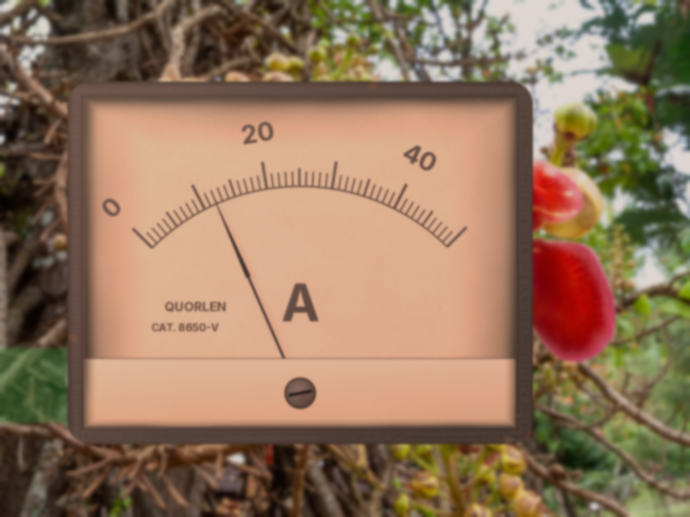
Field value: 12 A
